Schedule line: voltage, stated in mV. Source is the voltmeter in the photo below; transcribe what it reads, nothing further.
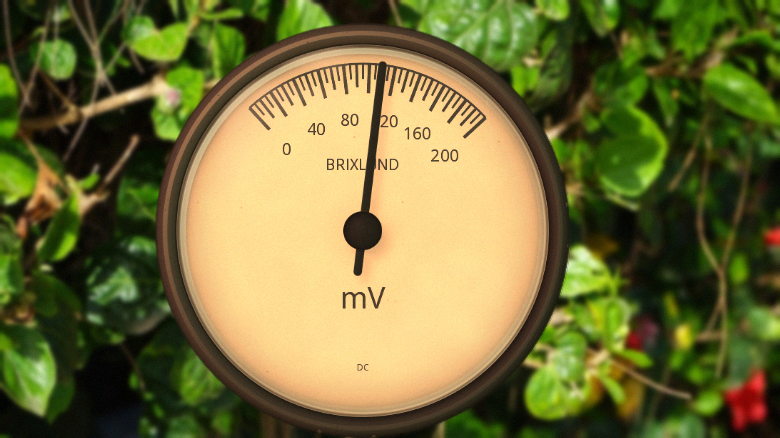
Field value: 110 mV
